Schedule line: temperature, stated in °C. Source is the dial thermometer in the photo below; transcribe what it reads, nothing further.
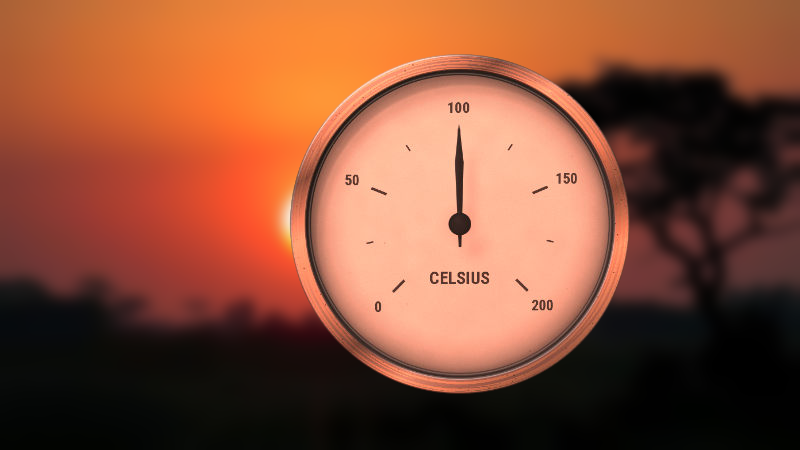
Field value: 100 °C
